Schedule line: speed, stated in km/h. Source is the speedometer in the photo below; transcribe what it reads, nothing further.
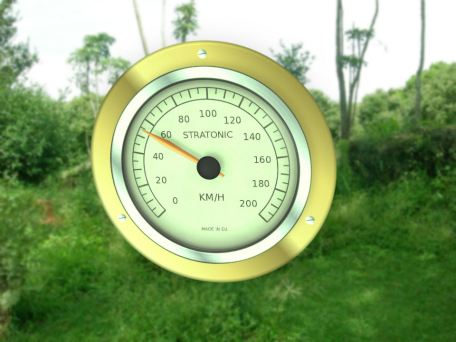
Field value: 55 km/h
